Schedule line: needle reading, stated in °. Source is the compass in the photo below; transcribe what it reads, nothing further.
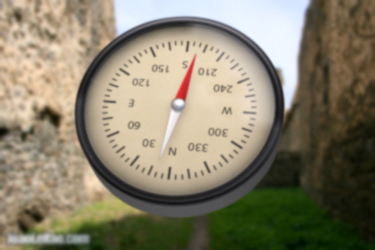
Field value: 190 °
